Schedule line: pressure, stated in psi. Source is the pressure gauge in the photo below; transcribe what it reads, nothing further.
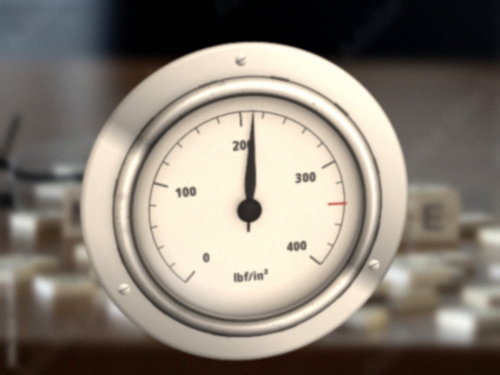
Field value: 210 psi
